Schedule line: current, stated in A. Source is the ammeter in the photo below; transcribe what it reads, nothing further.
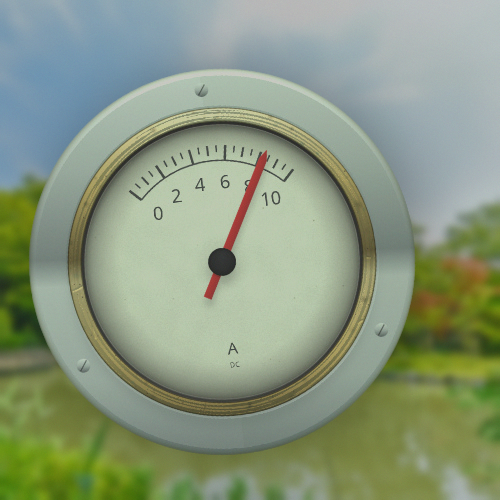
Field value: 8.25 A
